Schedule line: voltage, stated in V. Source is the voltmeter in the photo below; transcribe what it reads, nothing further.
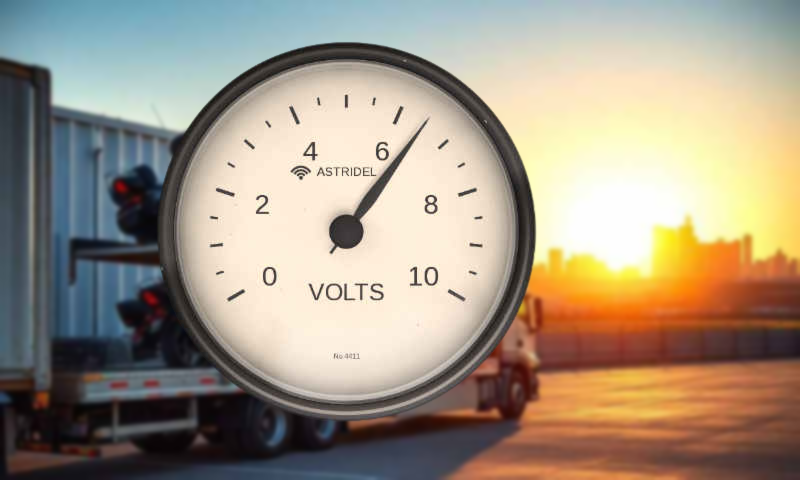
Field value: 6.5 V
